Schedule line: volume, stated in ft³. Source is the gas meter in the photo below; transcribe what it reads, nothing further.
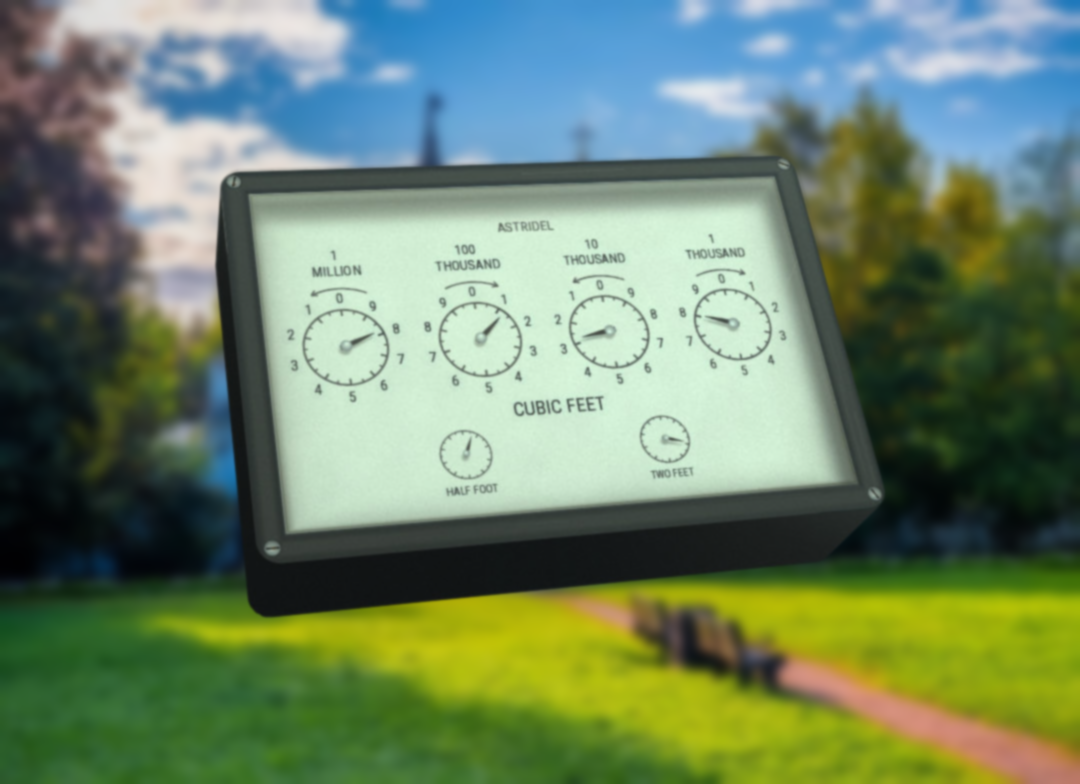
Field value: 812800 ft³
